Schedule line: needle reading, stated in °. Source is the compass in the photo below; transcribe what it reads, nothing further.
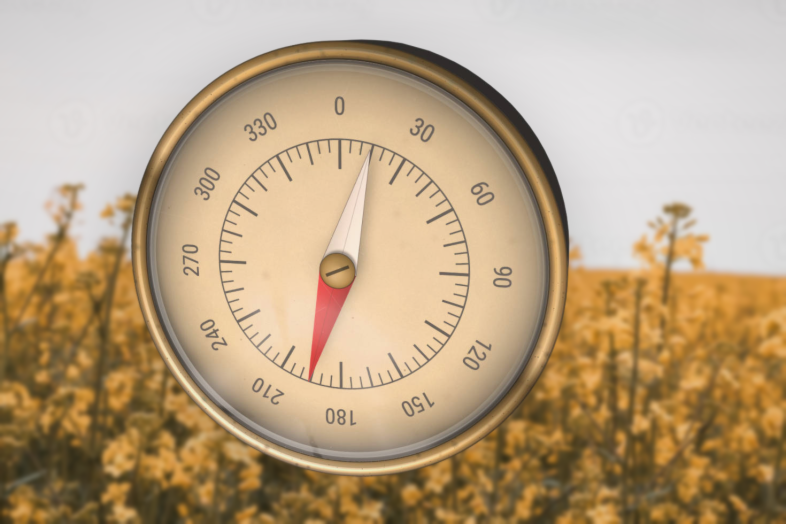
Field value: 195 °
